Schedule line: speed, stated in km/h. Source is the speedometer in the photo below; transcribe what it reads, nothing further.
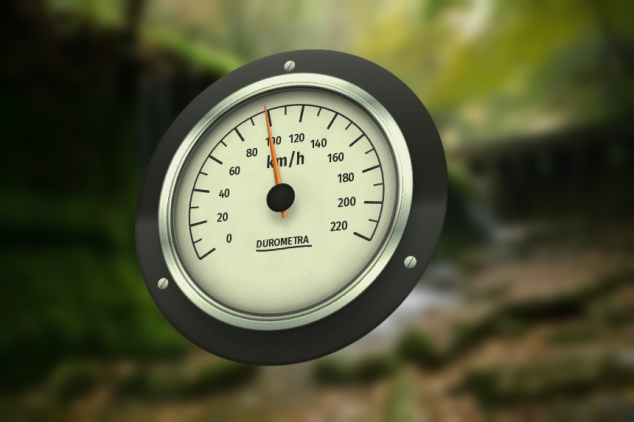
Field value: 100 km/h
